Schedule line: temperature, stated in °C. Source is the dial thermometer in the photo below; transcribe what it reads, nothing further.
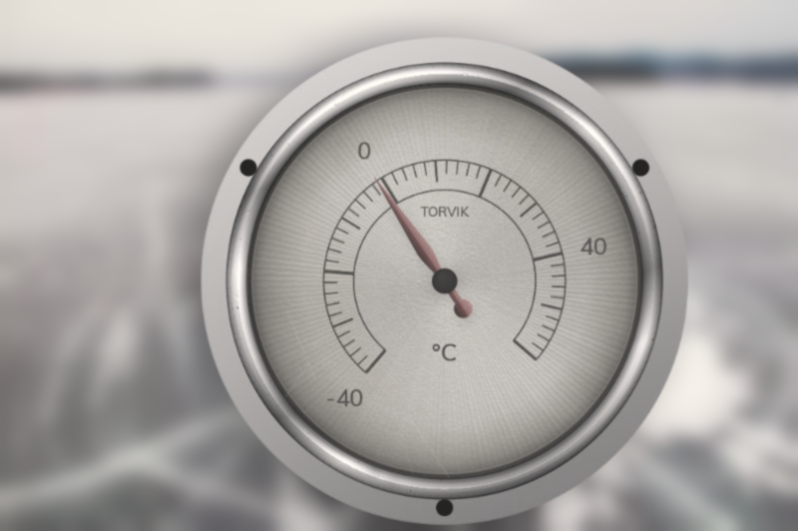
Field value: -1 °C
